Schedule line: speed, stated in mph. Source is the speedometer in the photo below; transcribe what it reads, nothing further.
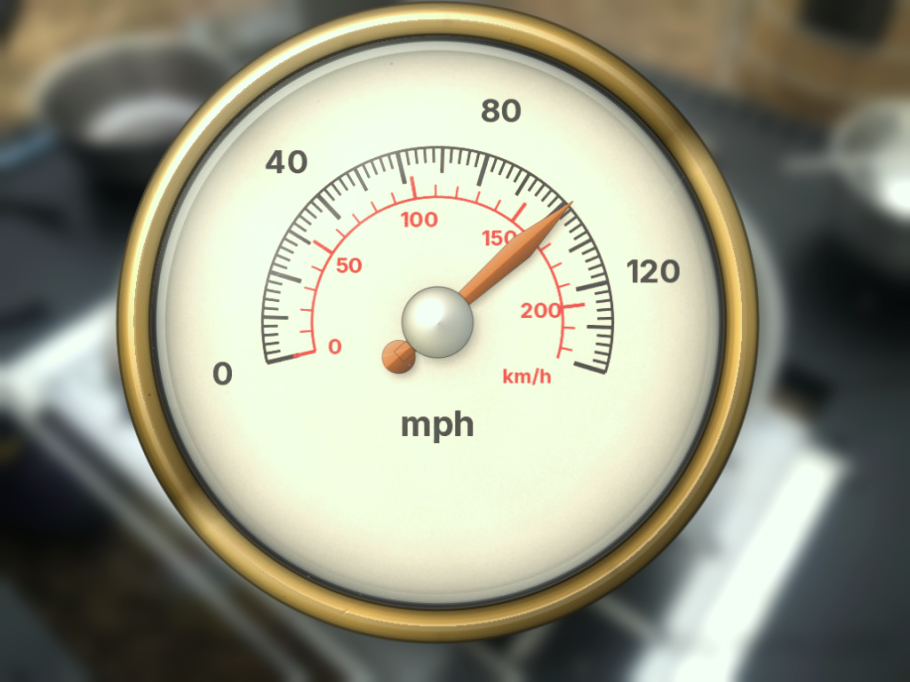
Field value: 101 mph
